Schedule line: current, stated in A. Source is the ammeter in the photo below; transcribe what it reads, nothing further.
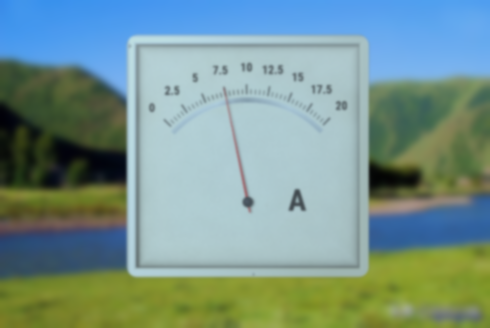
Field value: 7.5 A
